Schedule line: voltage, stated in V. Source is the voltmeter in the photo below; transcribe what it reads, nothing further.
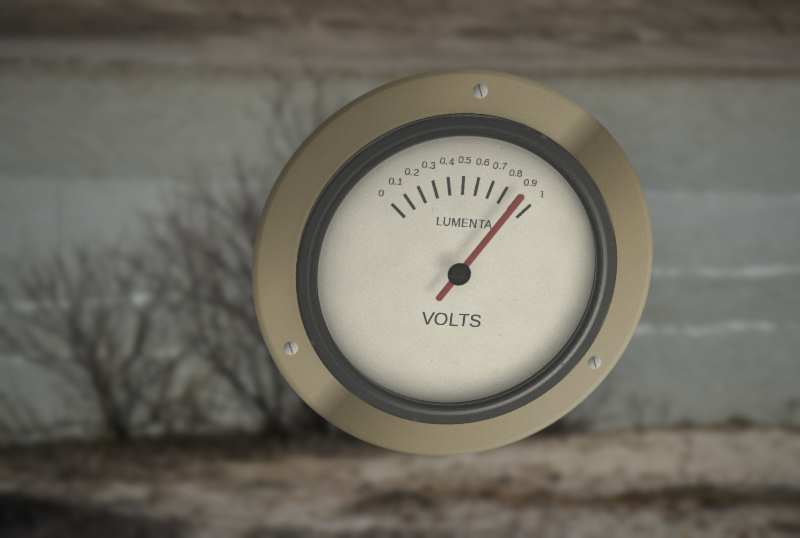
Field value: 0.9 V
